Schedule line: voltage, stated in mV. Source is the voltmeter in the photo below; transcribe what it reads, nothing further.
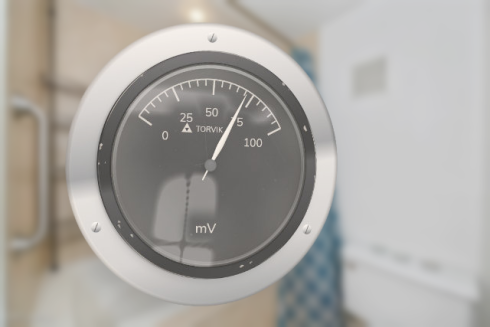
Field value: 70 mV
